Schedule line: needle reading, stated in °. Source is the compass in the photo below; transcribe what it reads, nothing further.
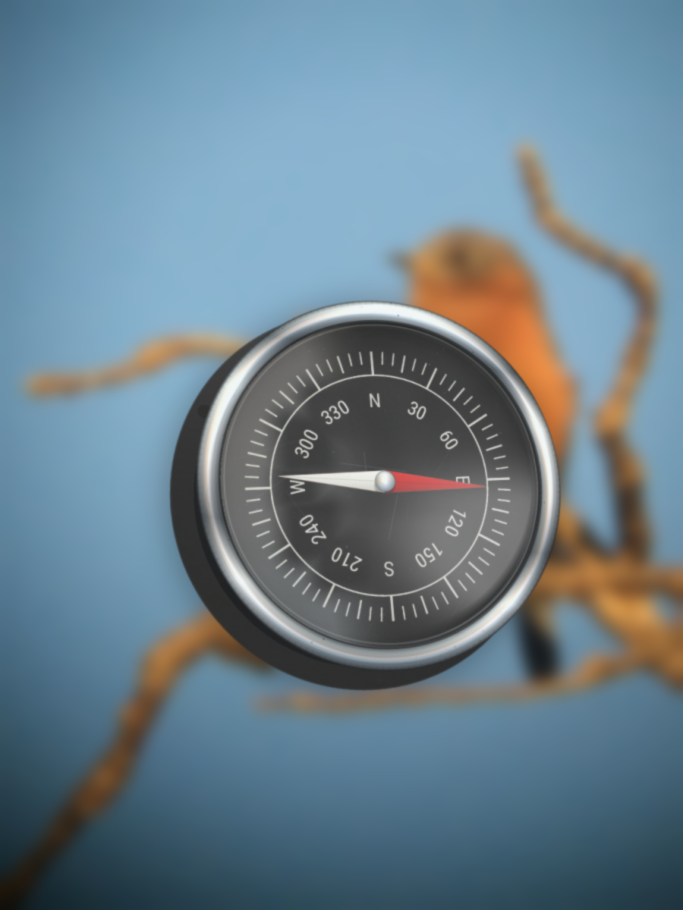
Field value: 95 °
